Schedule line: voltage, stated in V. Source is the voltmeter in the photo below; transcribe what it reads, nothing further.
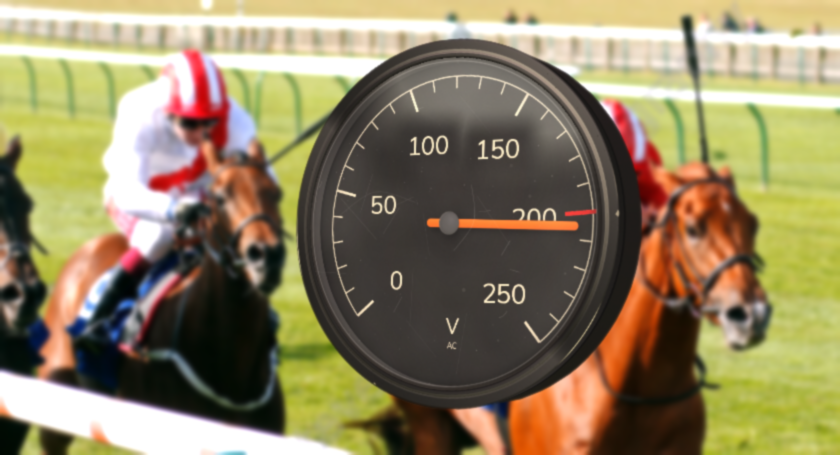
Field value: 205 V
